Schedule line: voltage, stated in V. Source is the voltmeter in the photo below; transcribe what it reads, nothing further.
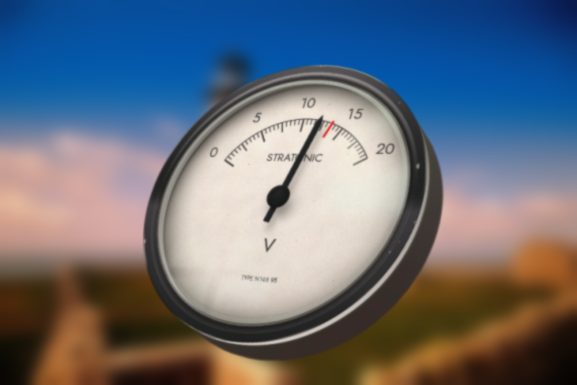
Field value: 12.5 V
